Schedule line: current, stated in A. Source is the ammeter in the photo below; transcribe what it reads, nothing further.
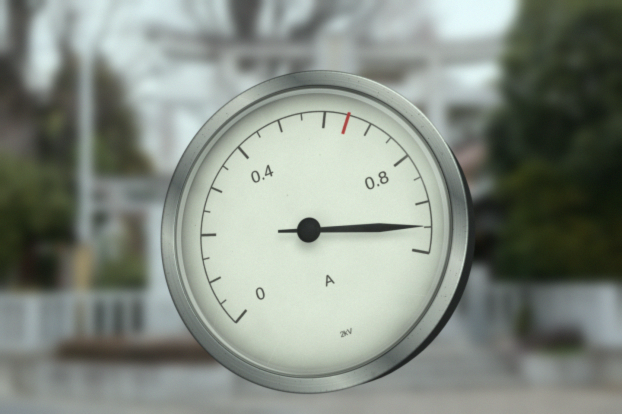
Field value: 0.95 A
